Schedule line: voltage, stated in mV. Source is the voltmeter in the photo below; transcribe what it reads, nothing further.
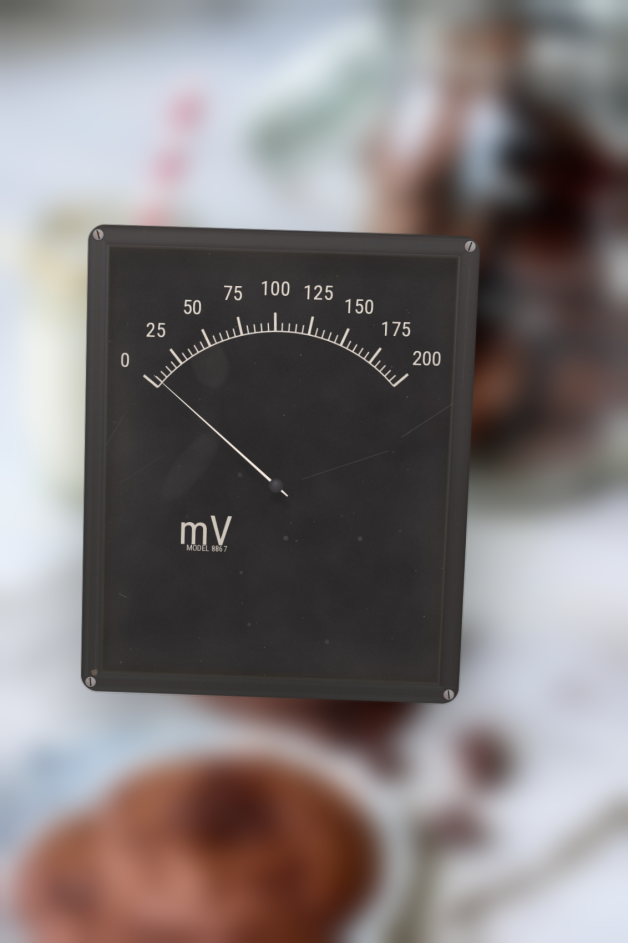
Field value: 5 mV
